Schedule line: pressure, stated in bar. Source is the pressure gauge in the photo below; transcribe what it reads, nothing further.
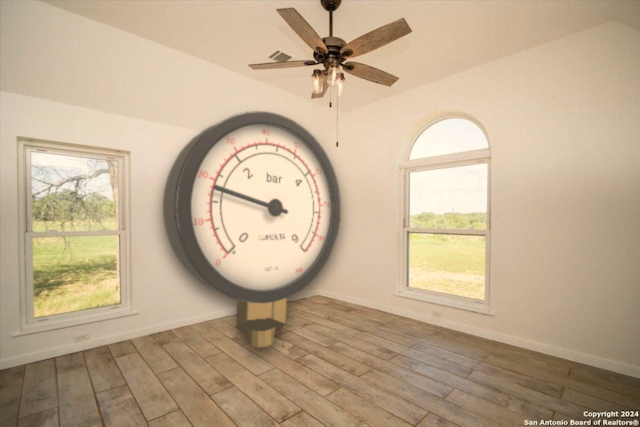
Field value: 1.25 bar
